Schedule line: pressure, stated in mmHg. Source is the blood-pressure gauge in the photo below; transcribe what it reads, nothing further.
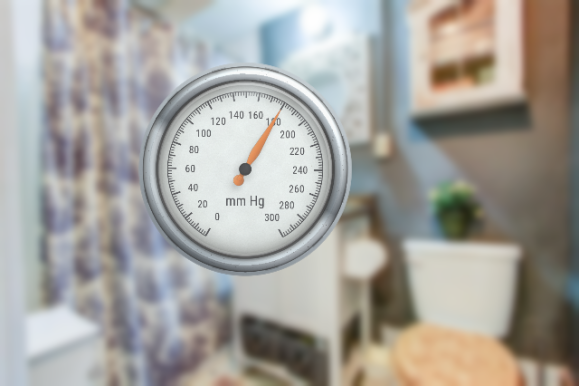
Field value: 180 mmHg
